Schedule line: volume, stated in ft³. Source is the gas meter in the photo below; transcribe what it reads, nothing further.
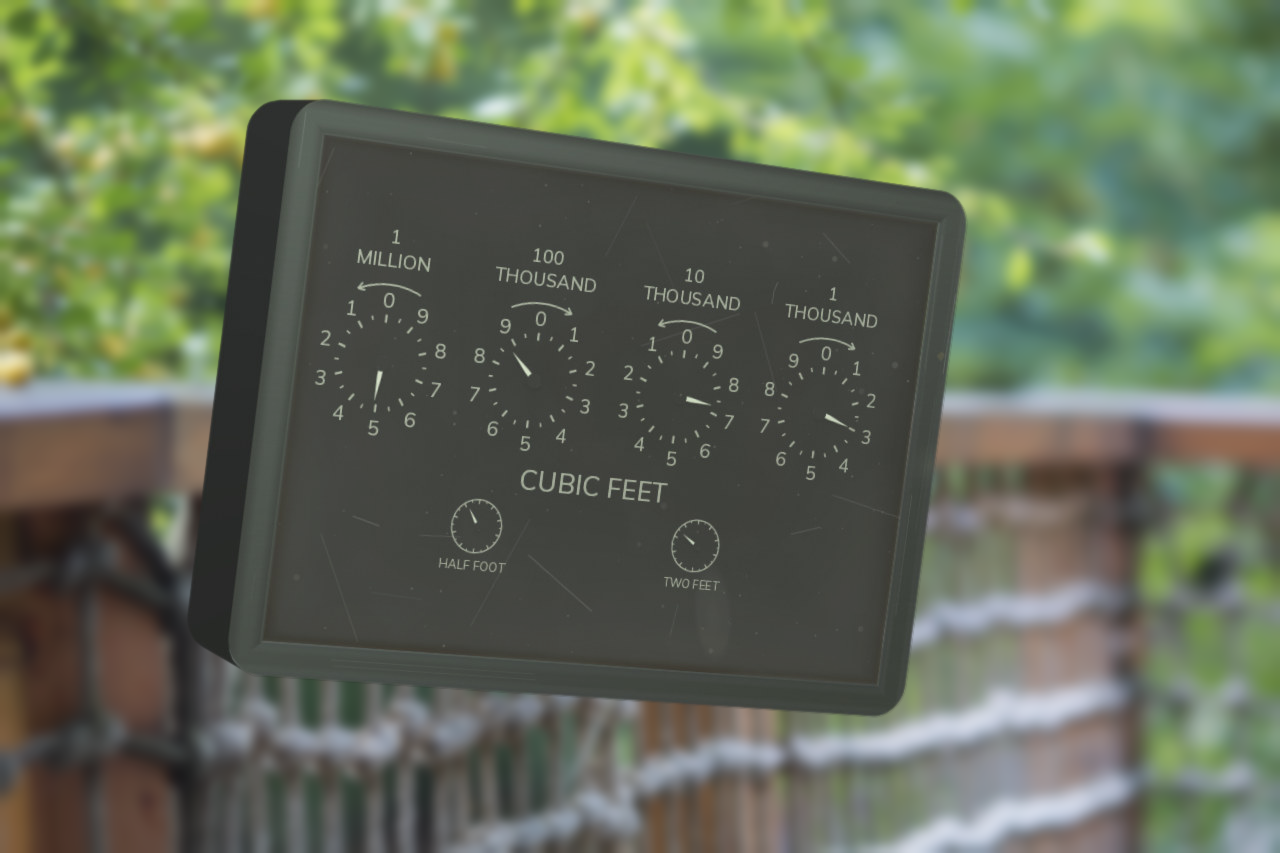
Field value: 487300 ft³
